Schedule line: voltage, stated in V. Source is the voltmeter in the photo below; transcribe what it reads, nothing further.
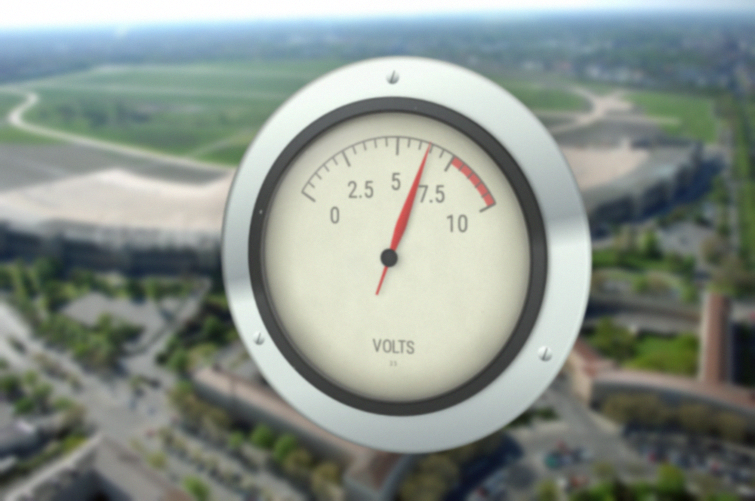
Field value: 6.5 V
